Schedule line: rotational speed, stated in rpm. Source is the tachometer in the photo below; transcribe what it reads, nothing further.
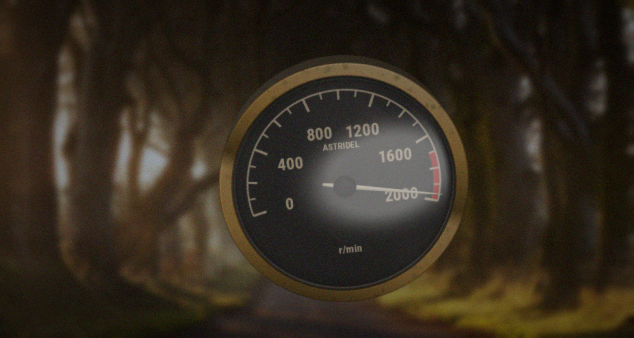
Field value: 1950 rpm
